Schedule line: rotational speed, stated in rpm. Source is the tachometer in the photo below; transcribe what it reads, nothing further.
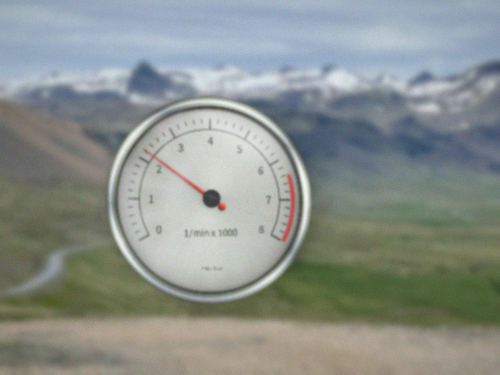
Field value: 2200 rpm
